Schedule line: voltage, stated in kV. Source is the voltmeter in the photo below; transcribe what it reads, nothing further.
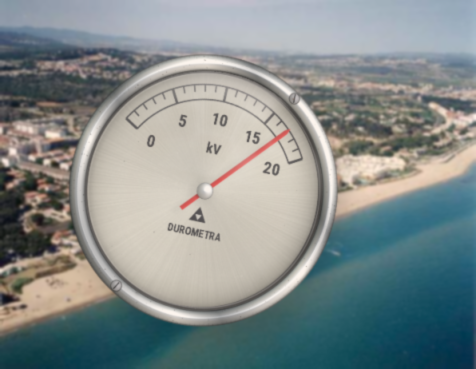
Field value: 17 kV
